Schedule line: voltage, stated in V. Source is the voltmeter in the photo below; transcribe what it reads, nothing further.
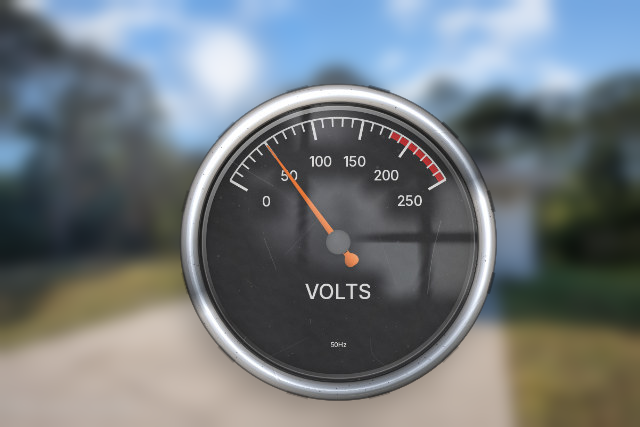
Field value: 50 V
